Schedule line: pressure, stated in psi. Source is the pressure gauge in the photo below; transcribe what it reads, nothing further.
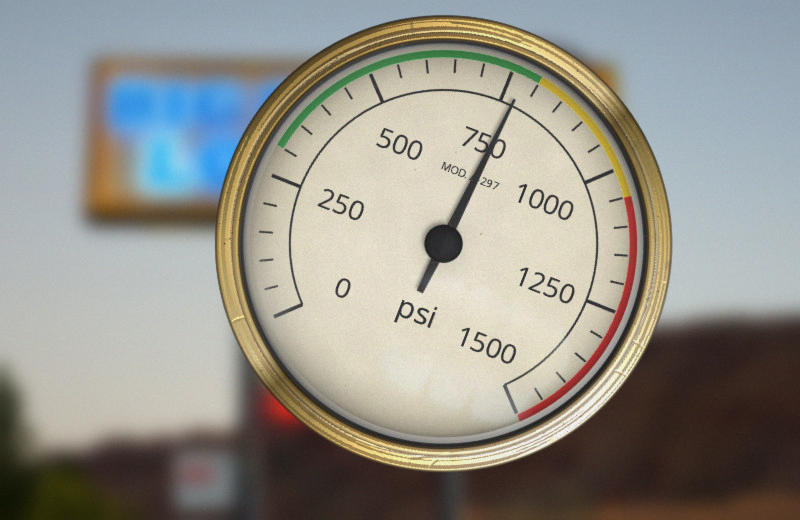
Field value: 775 psi
